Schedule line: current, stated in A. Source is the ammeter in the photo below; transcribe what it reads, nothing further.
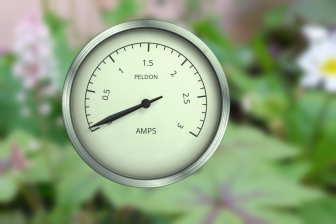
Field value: 0.05 A
